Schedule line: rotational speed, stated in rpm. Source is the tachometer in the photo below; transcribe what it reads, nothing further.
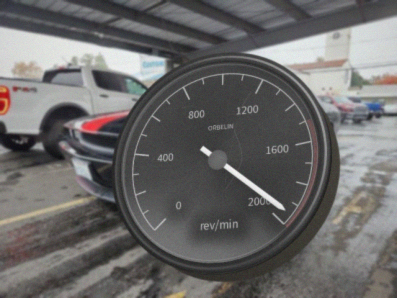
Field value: 1950 rpm
